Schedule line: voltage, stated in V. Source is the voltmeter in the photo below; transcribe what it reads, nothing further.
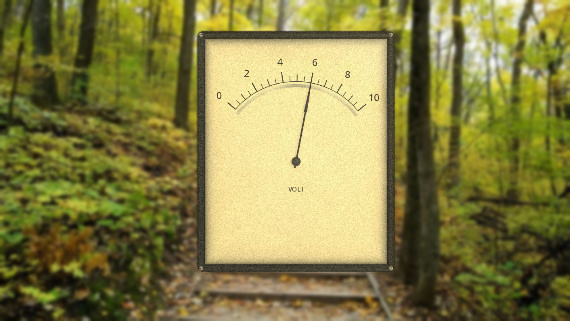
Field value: 6 V
